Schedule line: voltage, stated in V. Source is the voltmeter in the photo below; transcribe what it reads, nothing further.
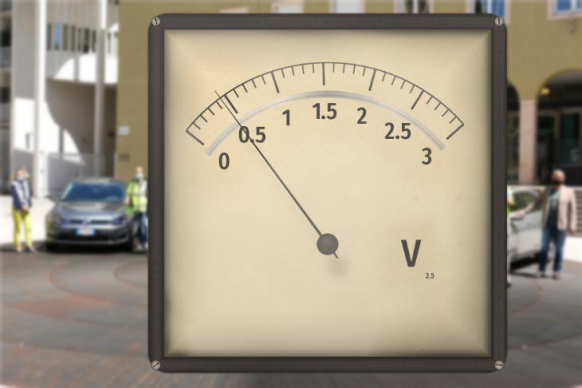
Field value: 0.45 V
